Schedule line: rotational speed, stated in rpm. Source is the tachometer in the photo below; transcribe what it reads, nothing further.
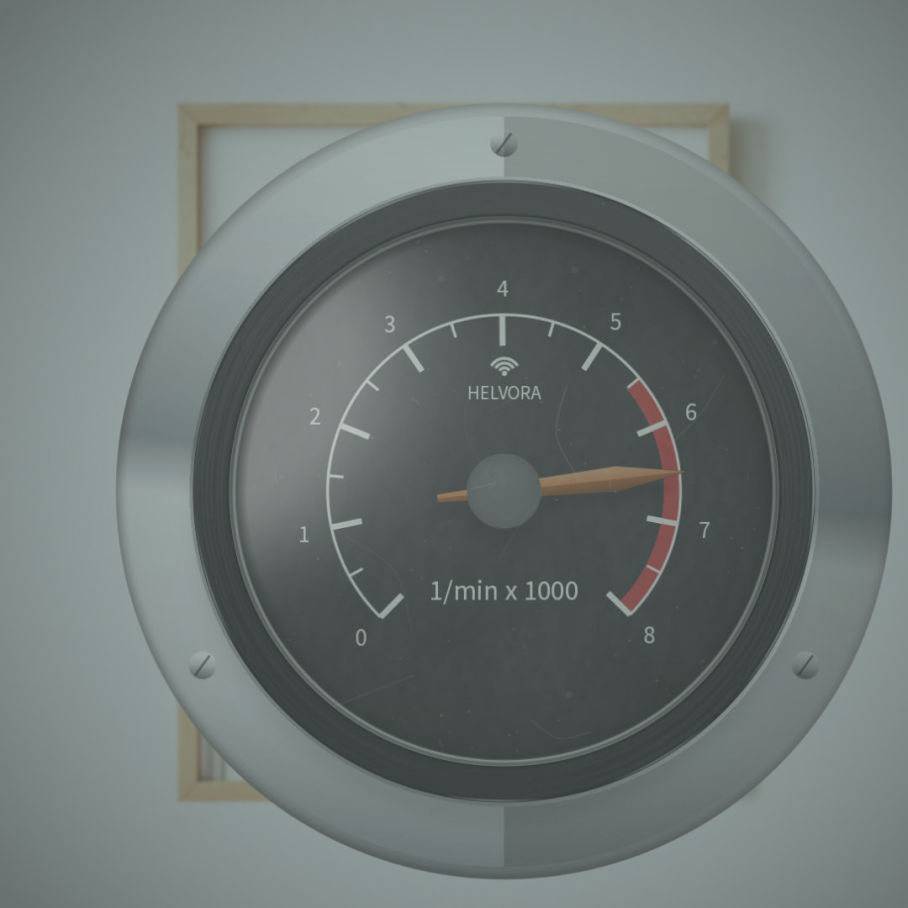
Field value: 6500 rpm
